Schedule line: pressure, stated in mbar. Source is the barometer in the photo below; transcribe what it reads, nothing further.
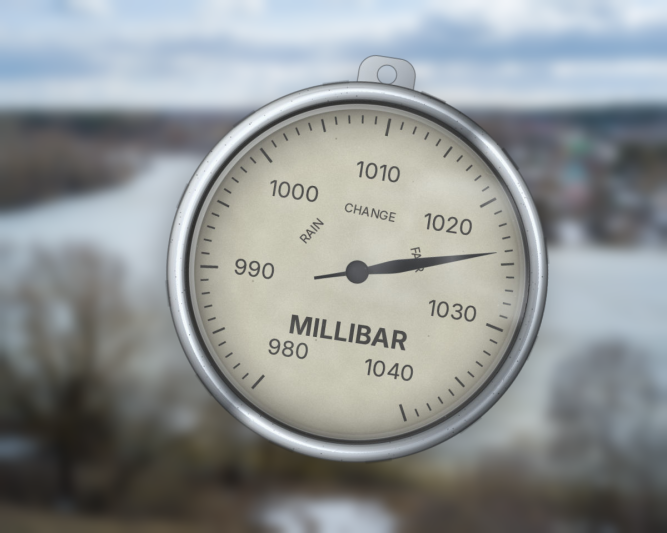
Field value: 1024 mbar
